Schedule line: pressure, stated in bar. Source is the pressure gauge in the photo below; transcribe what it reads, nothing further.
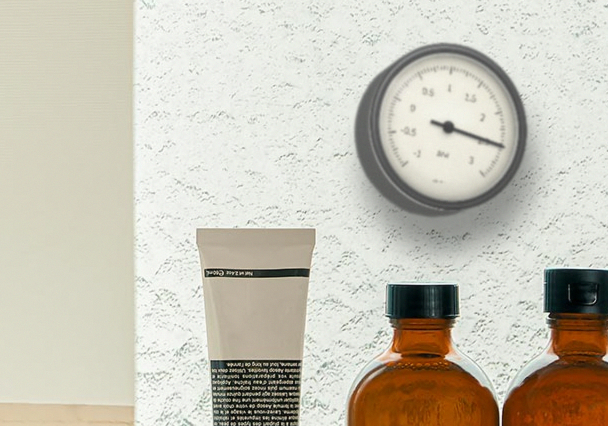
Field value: 2.5 bar
